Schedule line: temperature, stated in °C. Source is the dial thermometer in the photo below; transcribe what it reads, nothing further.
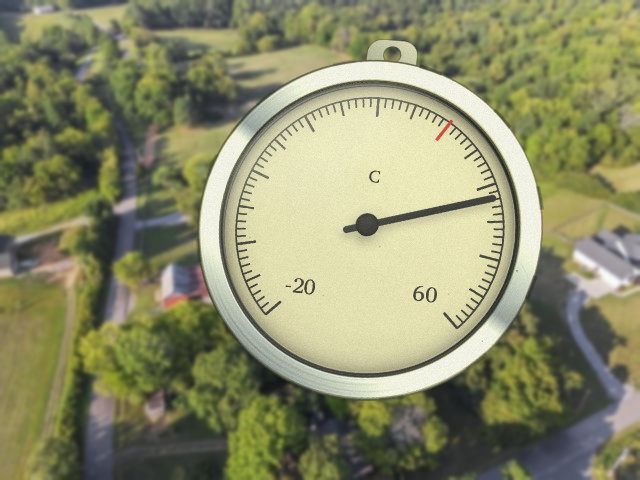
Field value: 42 °C
